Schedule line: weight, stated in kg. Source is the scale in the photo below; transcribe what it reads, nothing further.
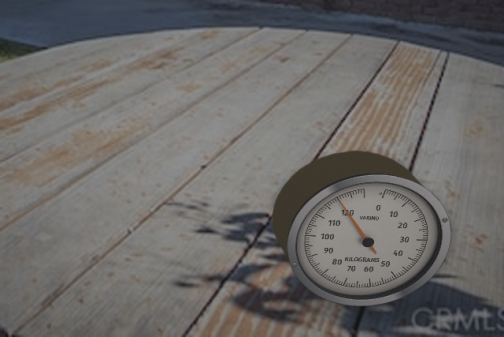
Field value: 120 kg
